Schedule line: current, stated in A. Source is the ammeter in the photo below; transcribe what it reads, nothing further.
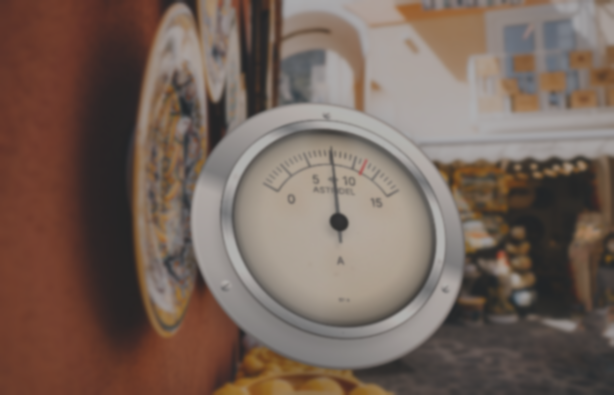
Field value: 7.5 A
